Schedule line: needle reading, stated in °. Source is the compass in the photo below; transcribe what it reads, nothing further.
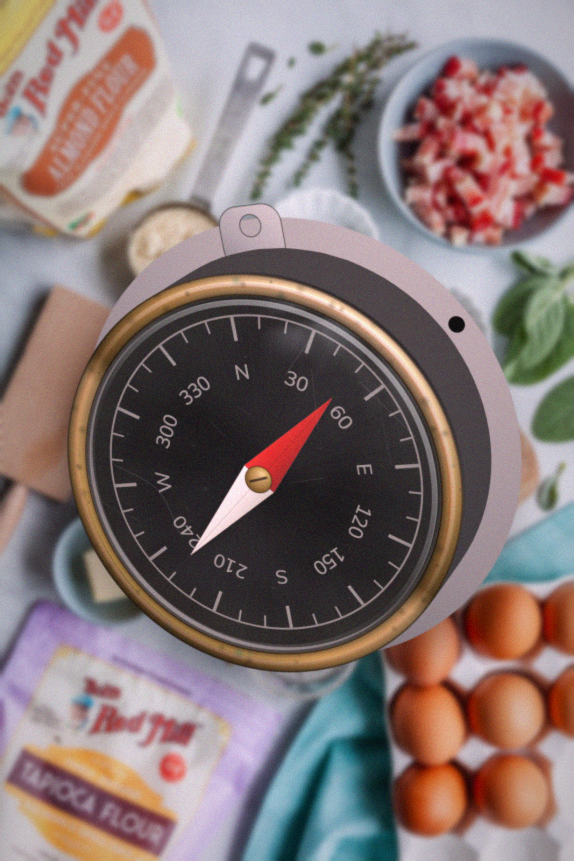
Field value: 50 °
